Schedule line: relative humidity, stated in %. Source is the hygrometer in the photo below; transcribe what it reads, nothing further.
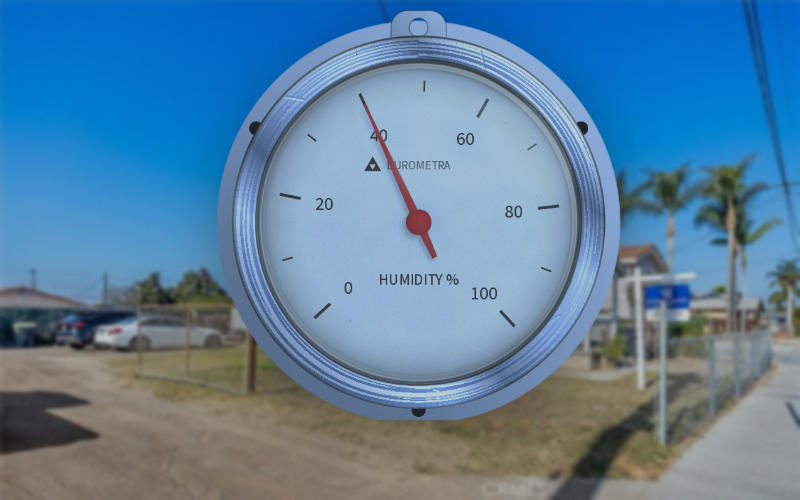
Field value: 40 %
